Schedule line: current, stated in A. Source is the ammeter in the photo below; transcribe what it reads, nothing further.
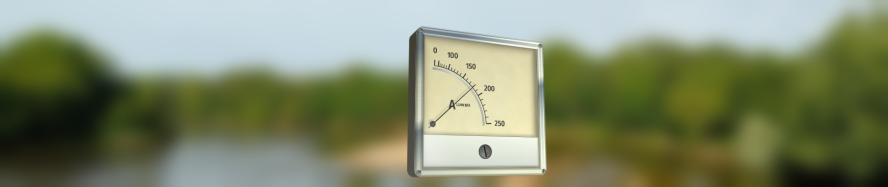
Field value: 180 A
